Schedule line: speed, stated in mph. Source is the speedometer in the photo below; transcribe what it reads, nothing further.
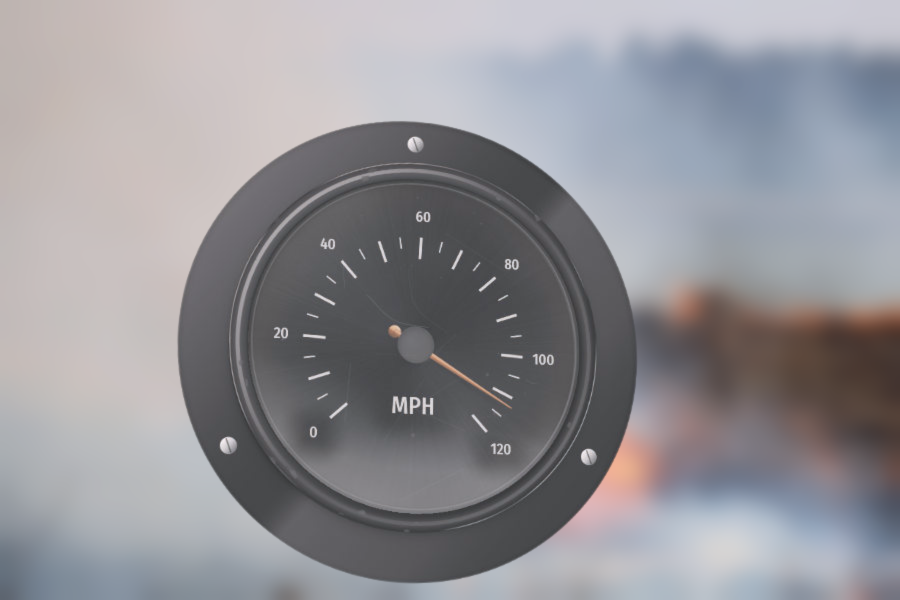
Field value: 112.5 mph
